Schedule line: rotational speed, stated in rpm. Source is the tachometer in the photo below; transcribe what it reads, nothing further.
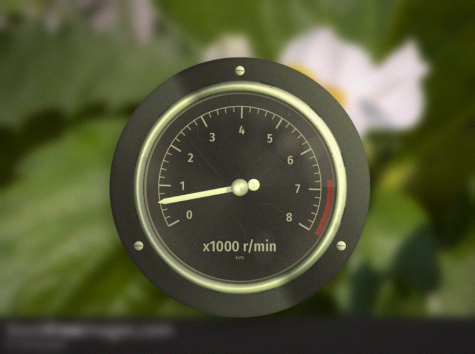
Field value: 600 rpm
